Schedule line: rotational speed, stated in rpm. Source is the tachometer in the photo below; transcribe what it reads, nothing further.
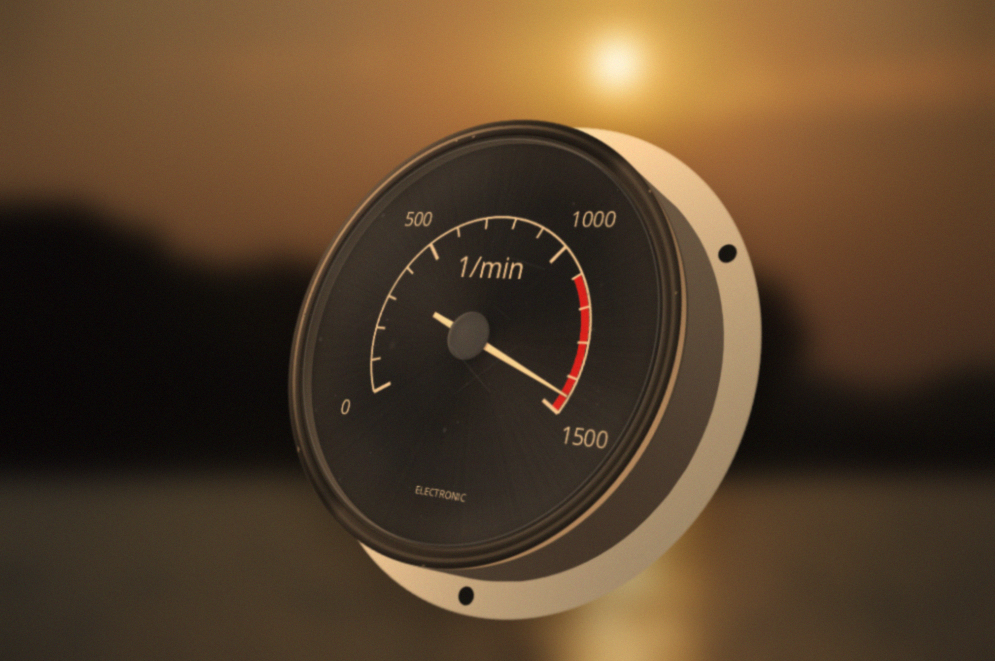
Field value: 1450 rpm
